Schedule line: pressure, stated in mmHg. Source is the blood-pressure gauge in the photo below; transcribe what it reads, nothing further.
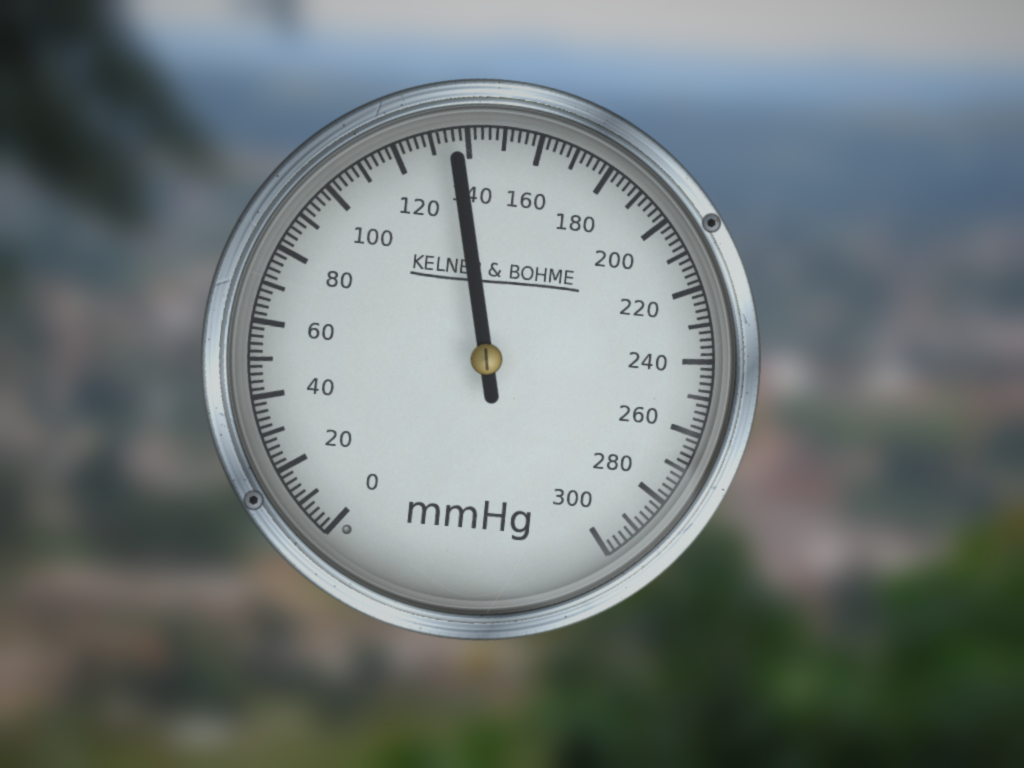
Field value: 136 mmHg
